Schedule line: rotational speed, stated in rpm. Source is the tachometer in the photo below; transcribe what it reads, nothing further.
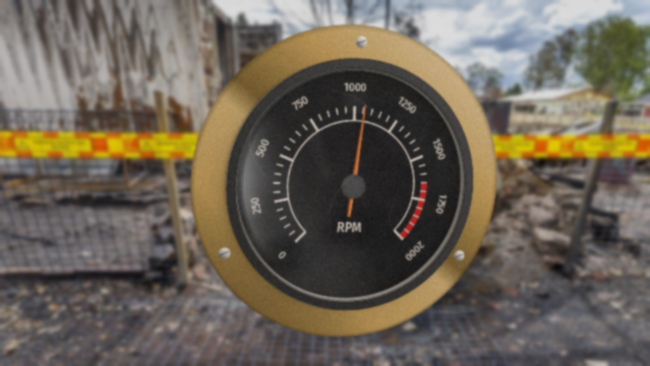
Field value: 1050 rpm
